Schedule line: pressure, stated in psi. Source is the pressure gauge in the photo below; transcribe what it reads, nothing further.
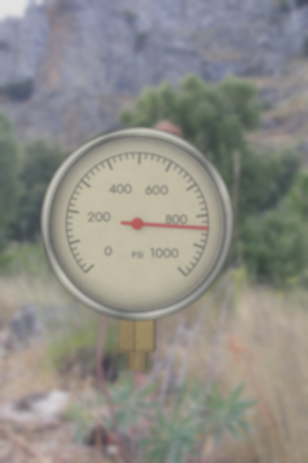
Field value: 840 psi
